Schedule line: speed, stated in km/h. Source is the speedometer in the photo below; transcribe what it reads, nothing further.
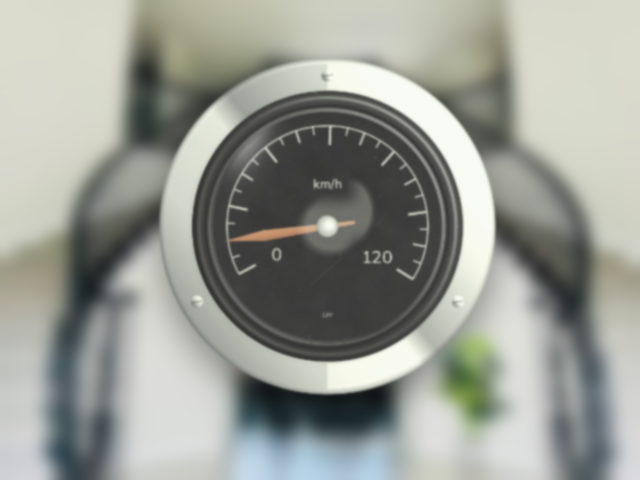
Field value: 10 km/h
